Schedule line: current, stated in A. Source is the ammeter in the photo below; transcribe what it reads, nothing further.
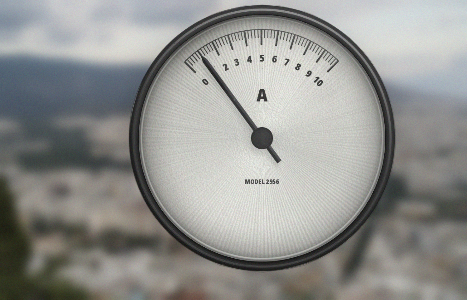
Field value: 1 A
